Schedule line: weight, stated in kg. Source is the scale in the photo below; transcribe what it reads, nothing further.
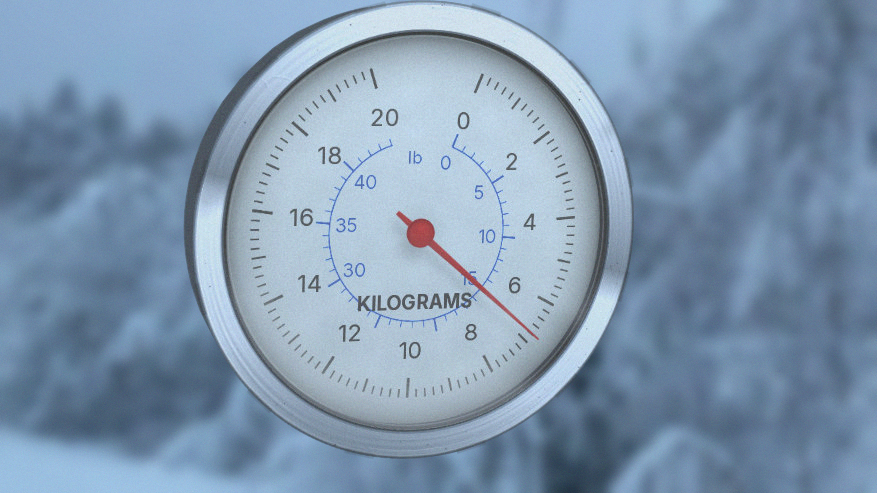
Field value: 6.8 kg
